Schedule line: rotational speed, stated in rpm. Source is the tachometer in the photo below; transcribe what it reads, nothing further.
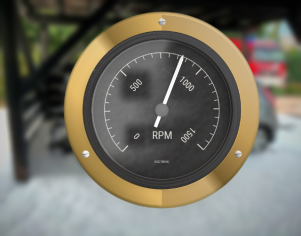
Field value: 875 rpm
